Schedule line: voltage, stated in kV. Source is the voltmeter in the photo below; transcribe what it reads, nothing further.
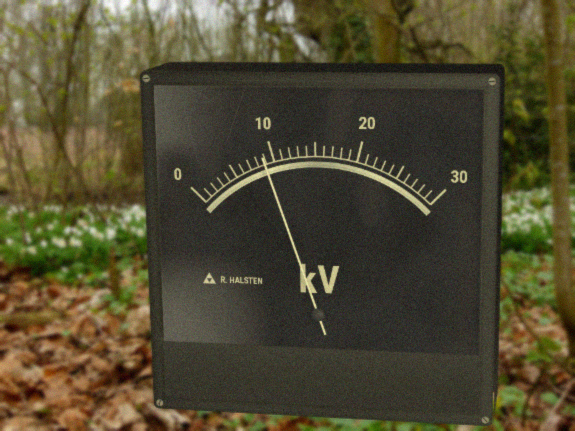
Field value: 9 kV
